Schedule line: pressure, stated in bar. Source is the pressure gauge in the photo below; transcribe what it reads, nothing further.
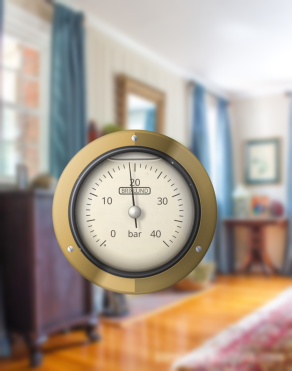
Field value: 19 bar
